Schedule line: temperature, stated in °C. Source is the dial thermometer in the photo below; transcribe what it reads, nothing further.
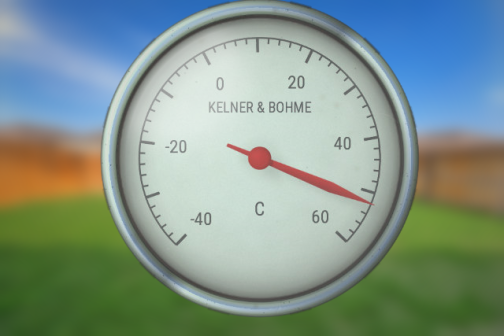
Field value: 52 °C
